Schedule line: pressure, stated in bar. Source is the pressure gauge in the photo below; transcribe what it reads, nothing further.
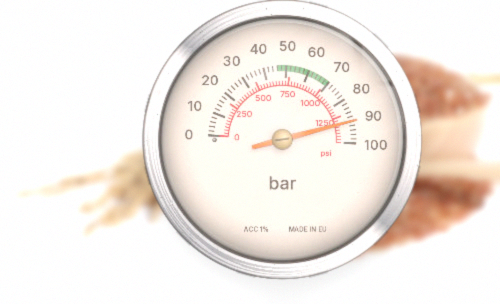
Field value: 90 bar
